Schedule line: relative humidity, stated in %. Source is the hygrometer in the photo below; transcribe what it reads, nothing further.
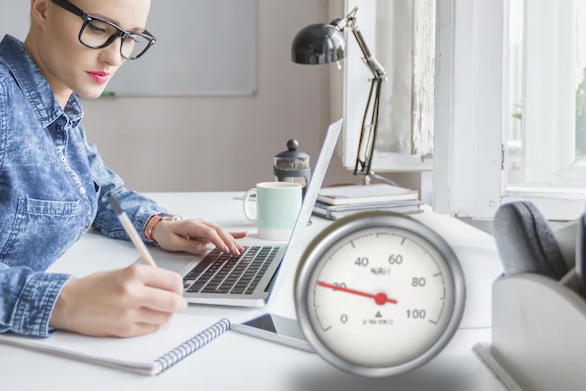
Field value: 20 %
